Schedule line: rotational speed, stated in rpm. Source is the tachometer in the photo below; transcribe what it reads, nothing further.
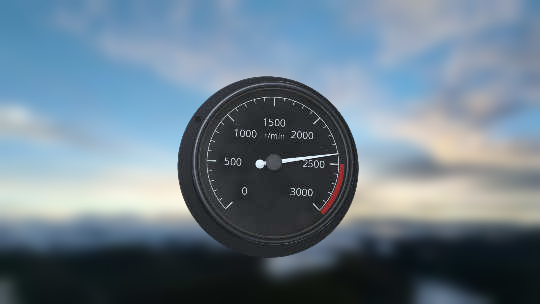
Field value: 2400 rpm
